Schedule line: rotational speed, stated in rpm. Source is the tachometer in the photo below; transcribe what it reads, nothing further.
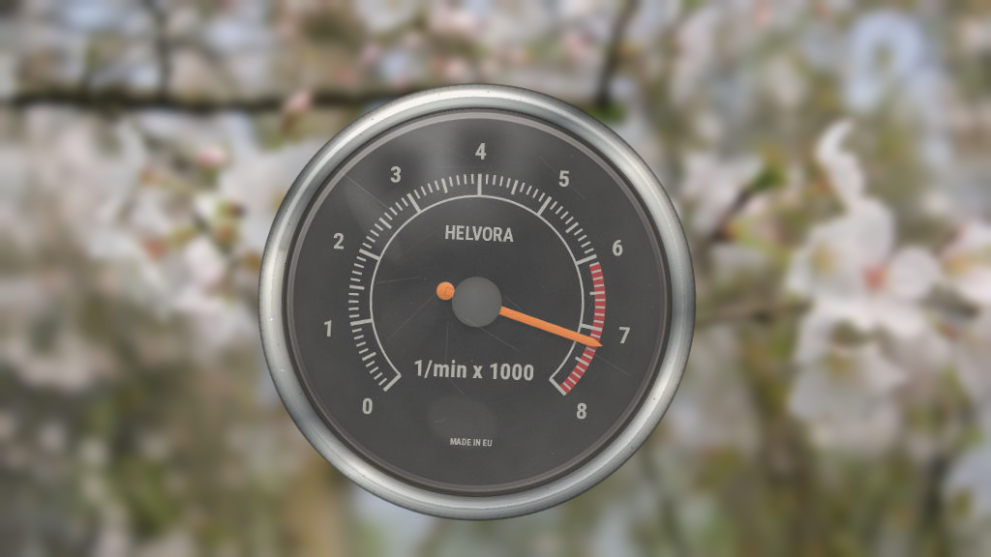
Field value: 7200 rpm
